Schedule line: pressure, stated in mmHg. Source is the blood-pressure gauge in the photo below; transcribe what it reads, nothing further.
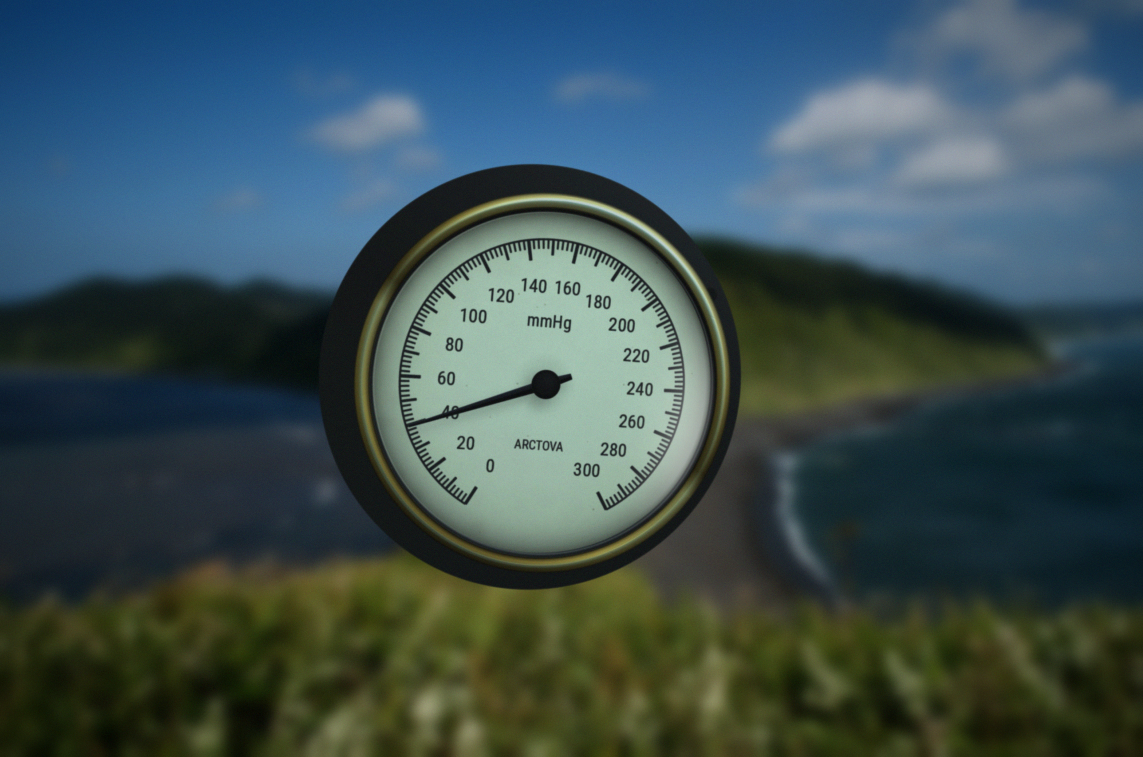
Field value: 40 mmHg
